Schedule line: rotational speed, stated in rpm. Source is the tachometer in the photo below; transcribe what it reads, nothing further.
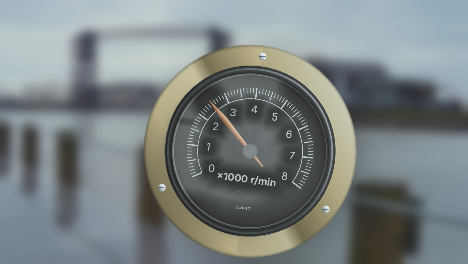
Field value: 2500 rpm
